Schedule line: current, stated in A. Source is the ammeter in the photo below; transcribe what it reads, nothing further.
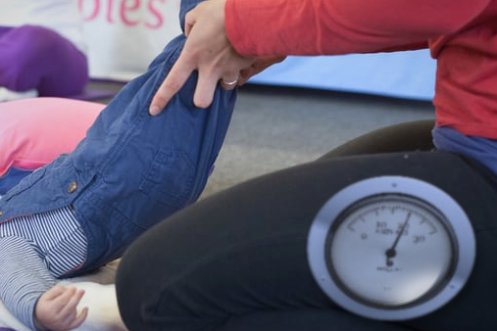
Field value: 20 A
